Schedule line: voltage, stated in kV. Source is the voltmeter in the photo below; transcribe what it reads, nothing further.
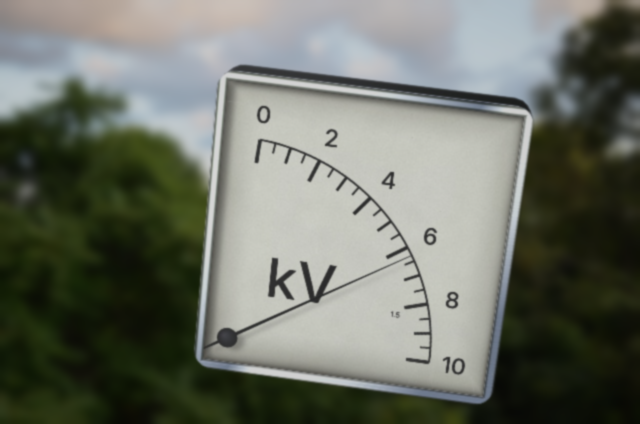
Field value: 6.25 kV
